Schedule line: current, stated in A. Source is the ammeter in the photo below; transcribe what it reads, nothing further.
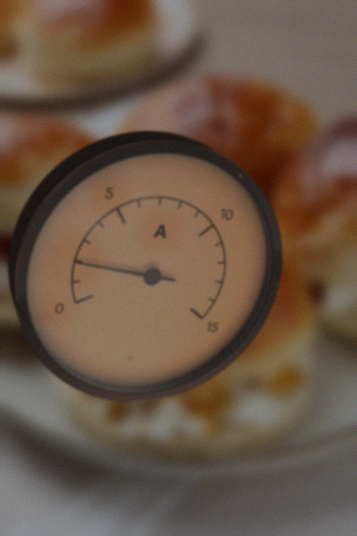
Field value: 2 A
